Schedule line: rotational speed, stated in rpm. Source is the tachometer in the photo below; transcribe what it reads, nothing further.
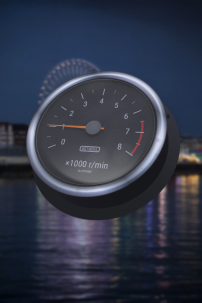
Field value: 1000 rpm
